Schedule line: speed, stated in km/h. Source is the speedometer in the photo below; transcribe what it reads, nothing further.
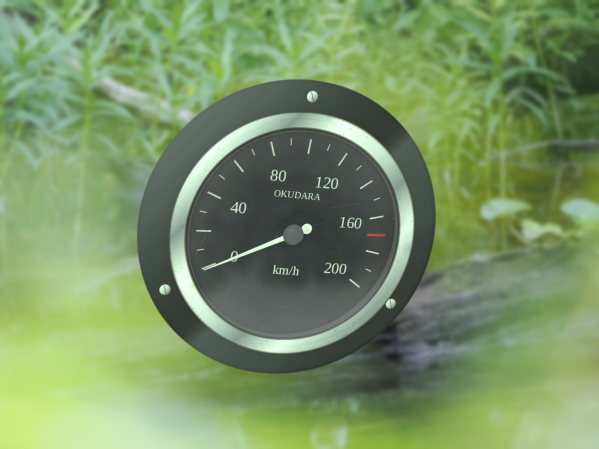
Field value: 0 km/h
